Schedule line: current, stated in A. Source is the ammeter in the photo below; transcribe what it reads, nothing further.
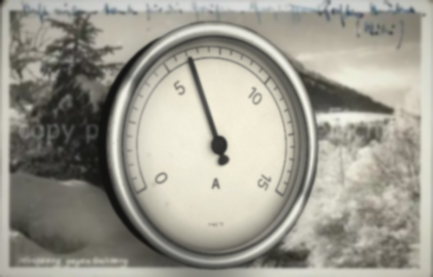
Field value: 6 A
